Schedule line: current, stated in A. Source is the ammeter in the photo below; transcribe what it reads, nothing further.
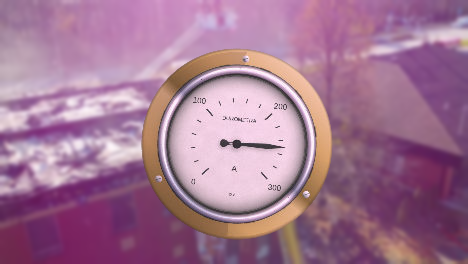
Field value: 250 A
